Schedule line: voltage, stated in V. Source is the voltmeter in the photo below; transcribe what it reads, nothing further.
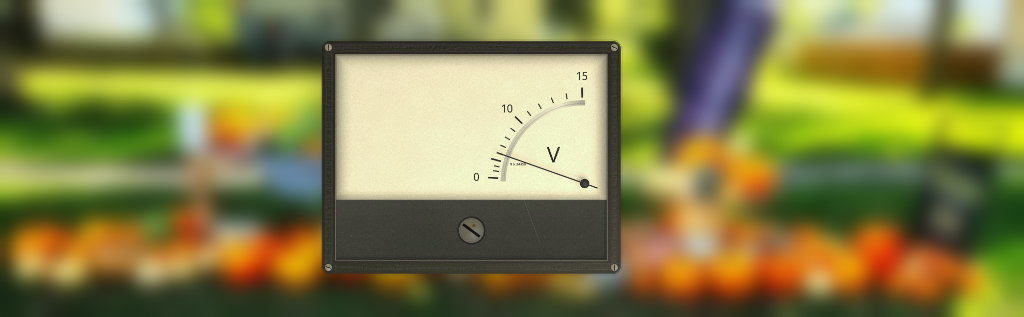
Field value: 6 V
